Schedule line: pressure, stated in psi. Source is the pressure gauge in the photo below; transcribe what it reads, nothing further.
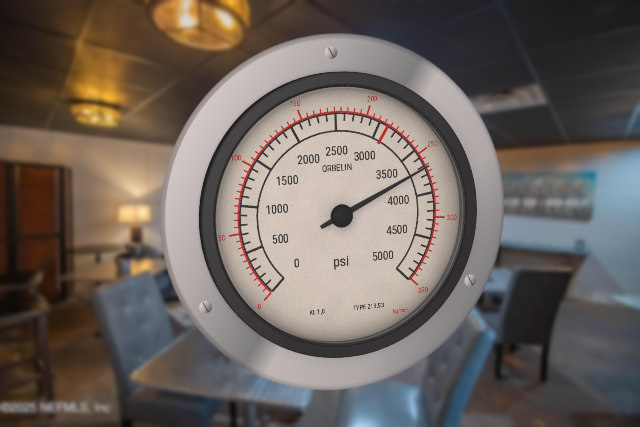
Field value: 3700 psi
